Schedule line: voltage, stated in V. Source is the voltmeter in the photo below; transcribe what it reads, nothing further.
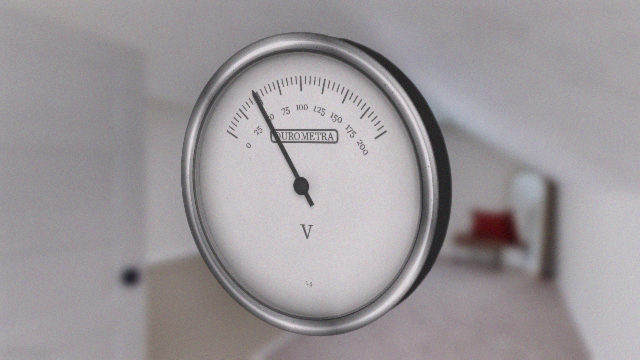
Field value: 50 V
